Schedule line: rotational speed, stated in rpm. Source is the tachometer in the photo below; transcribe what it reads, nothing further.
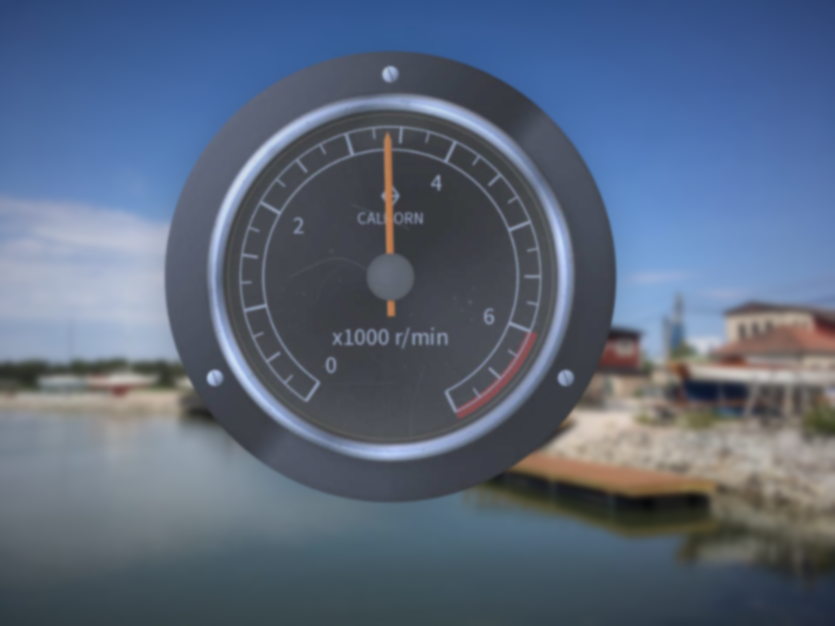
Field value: 3375 rpm
